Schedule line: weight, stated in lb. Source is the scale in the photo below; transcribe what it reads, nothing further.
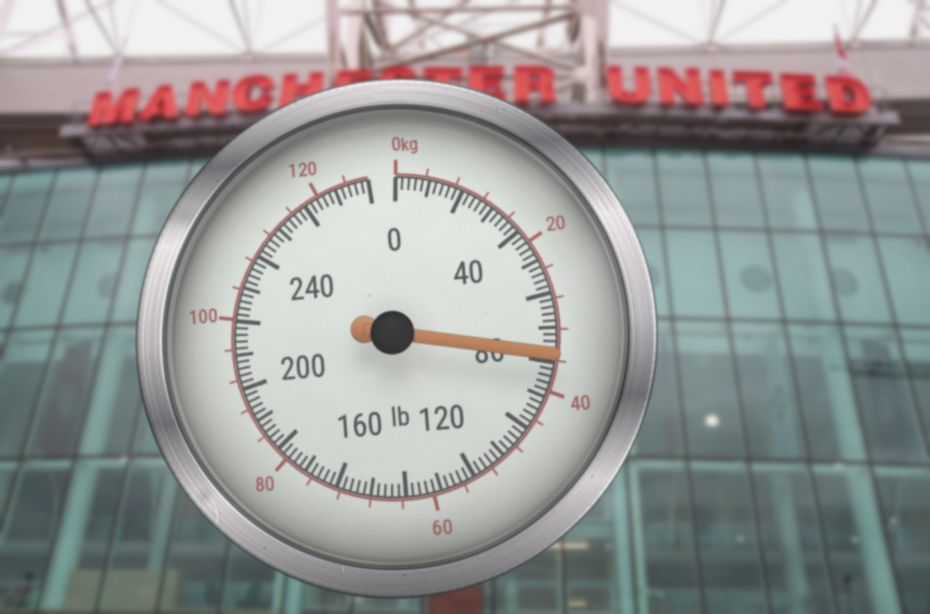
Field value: 78 lb
